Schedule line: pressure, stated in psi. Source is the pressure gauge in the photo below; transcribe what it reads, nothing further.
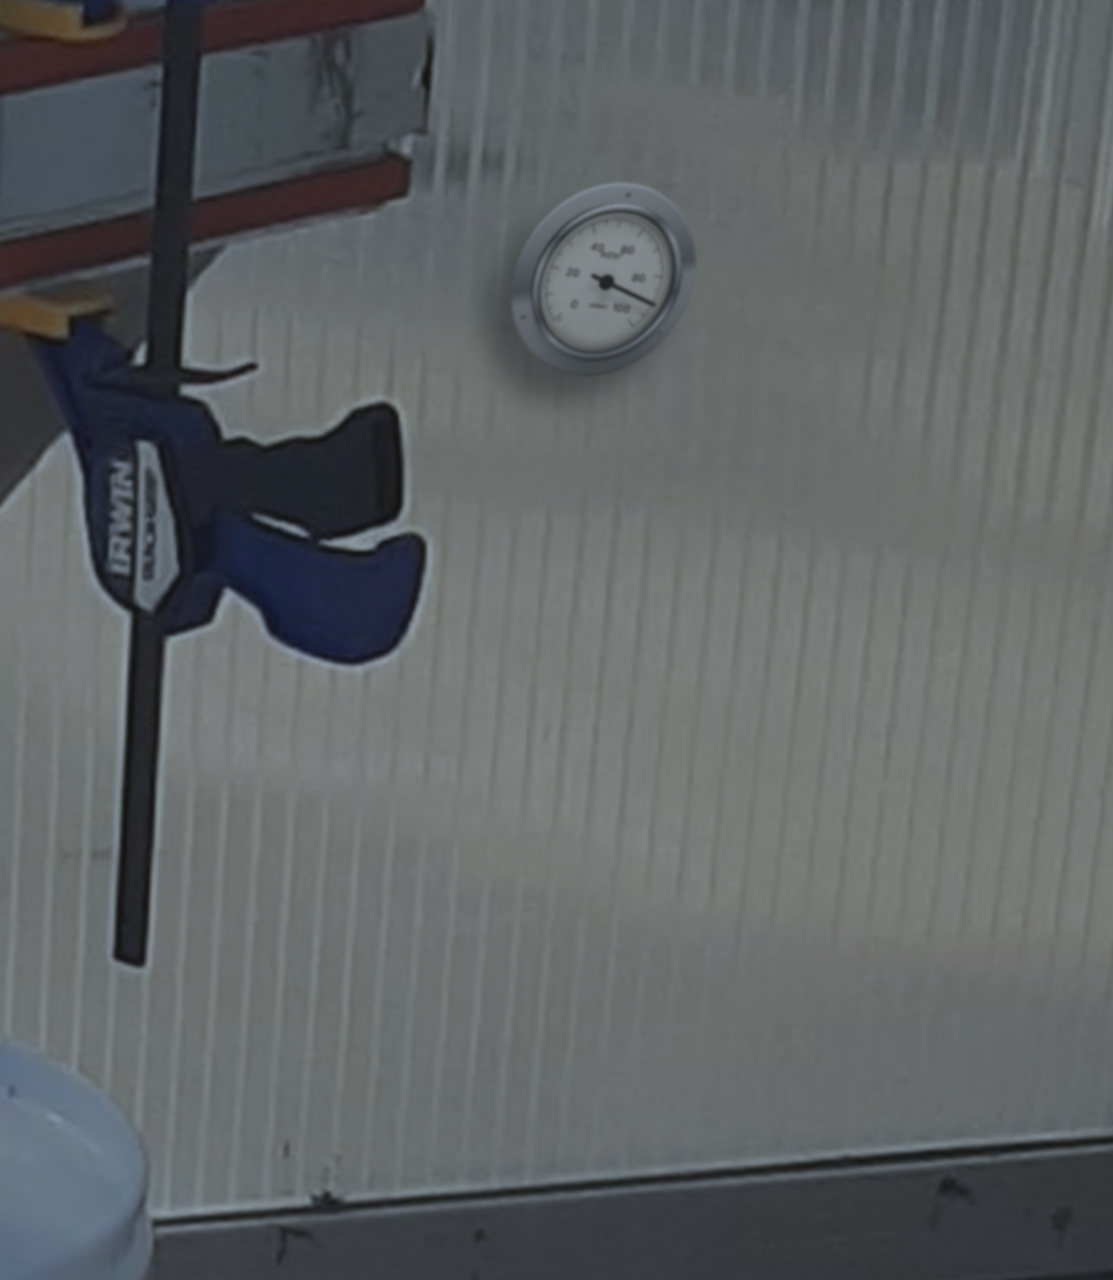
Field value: 90 psi
